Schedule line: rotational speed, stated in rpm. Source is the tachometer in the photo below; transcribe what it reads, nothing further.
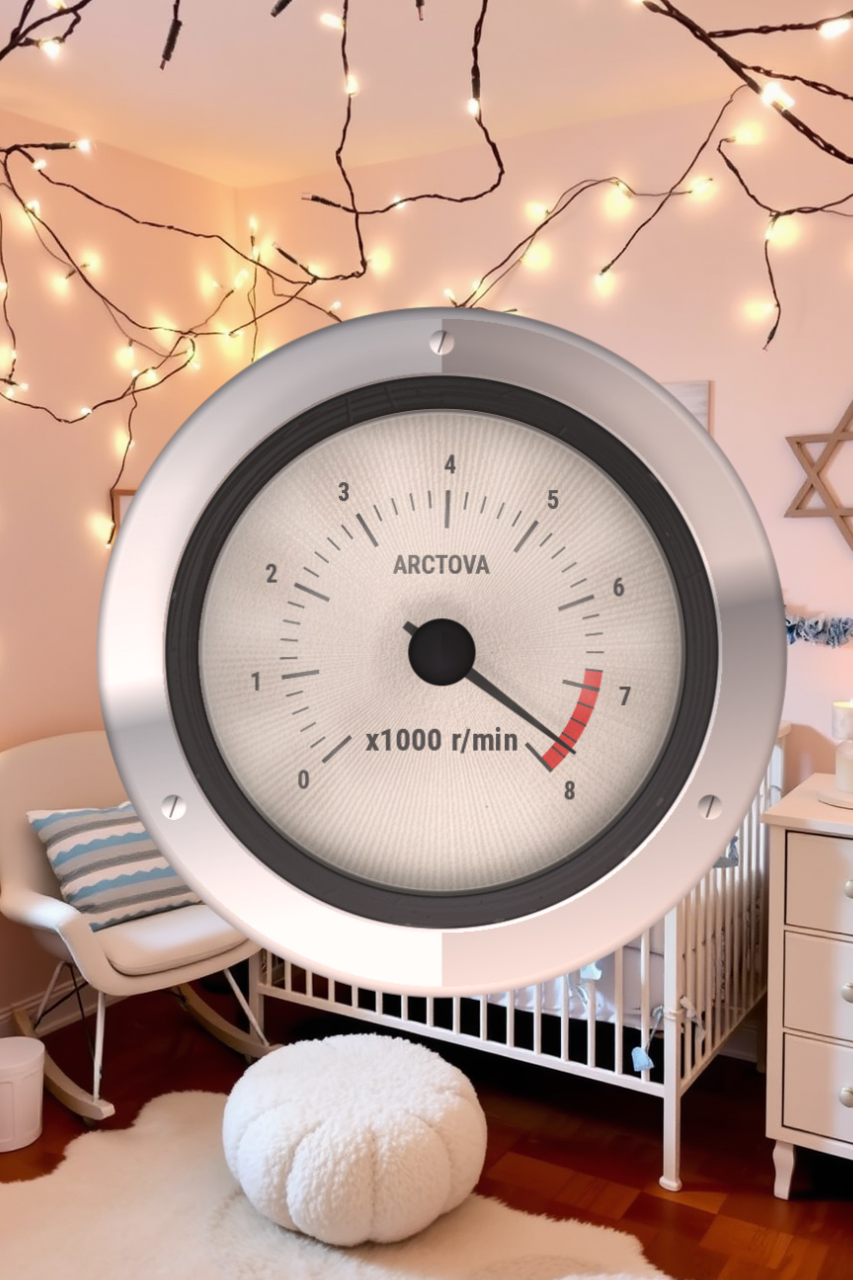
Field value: 7700 rpm
